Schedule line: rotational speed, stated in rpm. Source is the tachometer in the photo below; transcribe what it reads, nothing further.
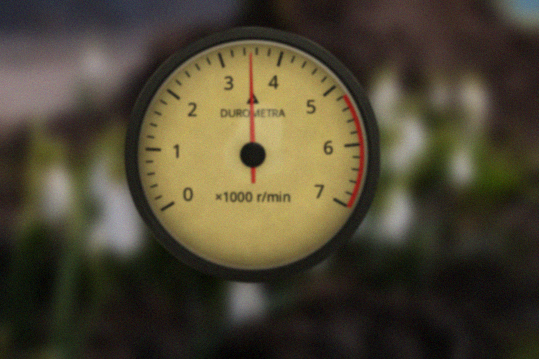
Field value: 3500 rpm
